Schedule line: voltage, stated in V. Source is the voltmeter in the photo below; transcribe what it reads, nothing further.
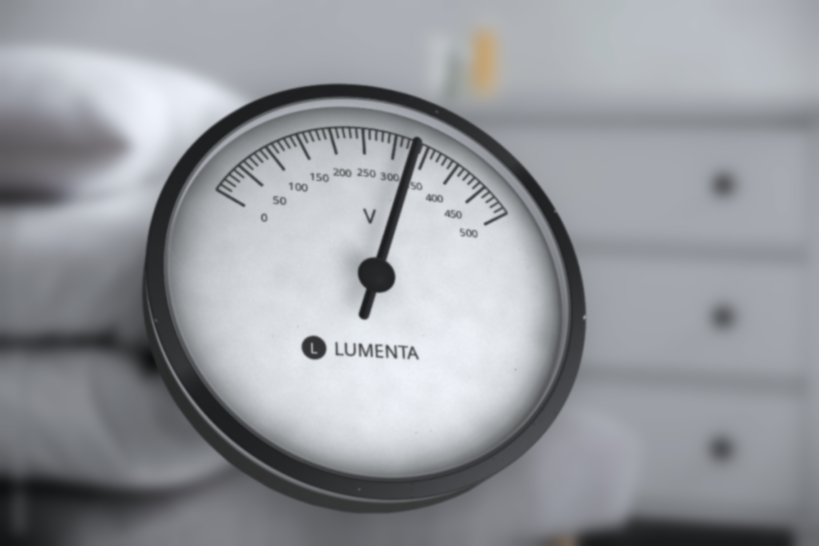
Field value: 330 V
